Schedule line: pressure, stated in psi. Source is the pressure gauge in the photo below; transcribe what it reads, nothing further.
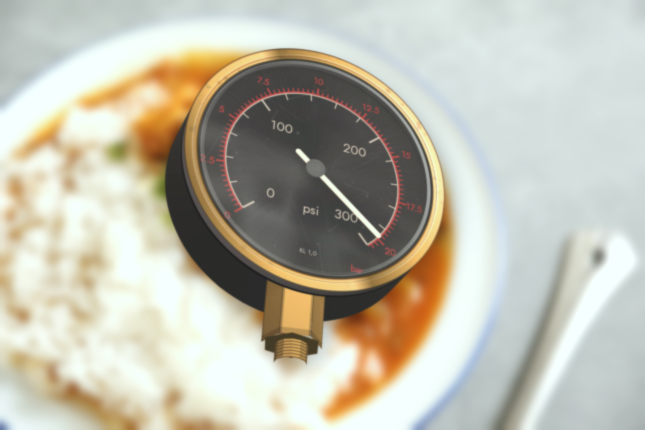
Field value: 290 psi
